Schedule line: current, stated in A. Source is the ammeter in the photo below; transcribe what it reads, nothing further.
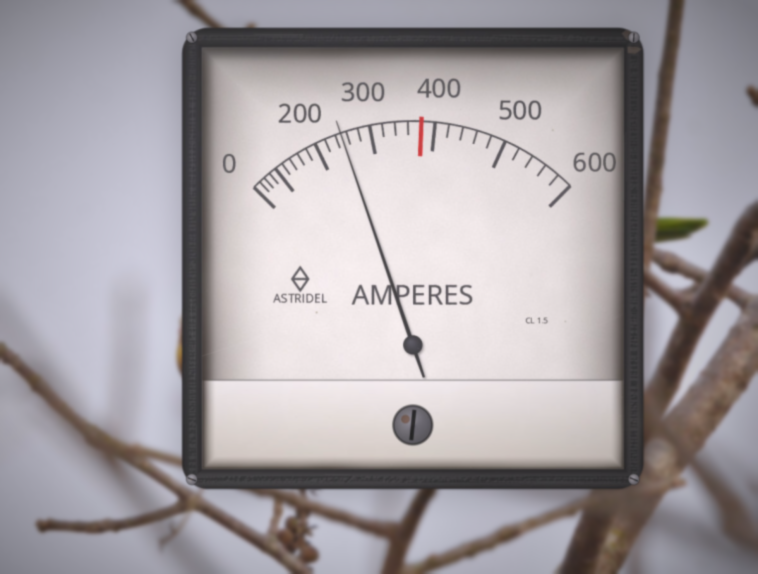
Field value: 250 A
